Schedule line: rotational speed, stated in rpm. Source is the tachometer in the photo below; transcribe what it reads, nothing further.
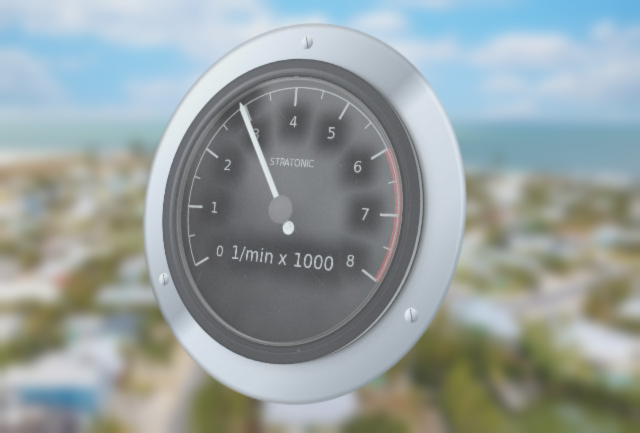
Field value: 3000 rpm
